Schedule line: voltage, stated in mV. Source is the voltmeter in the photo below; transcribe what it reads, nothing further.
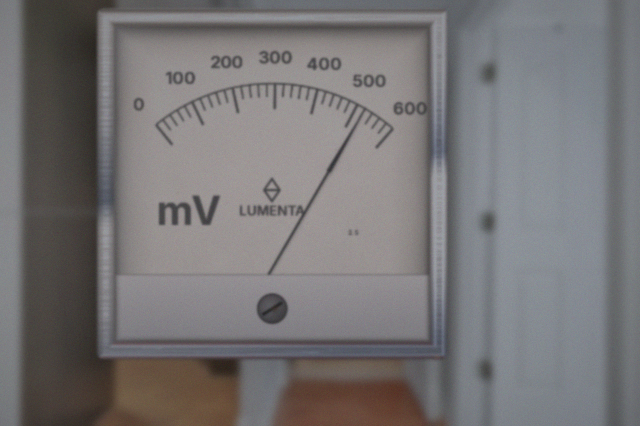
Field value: 520 mV
